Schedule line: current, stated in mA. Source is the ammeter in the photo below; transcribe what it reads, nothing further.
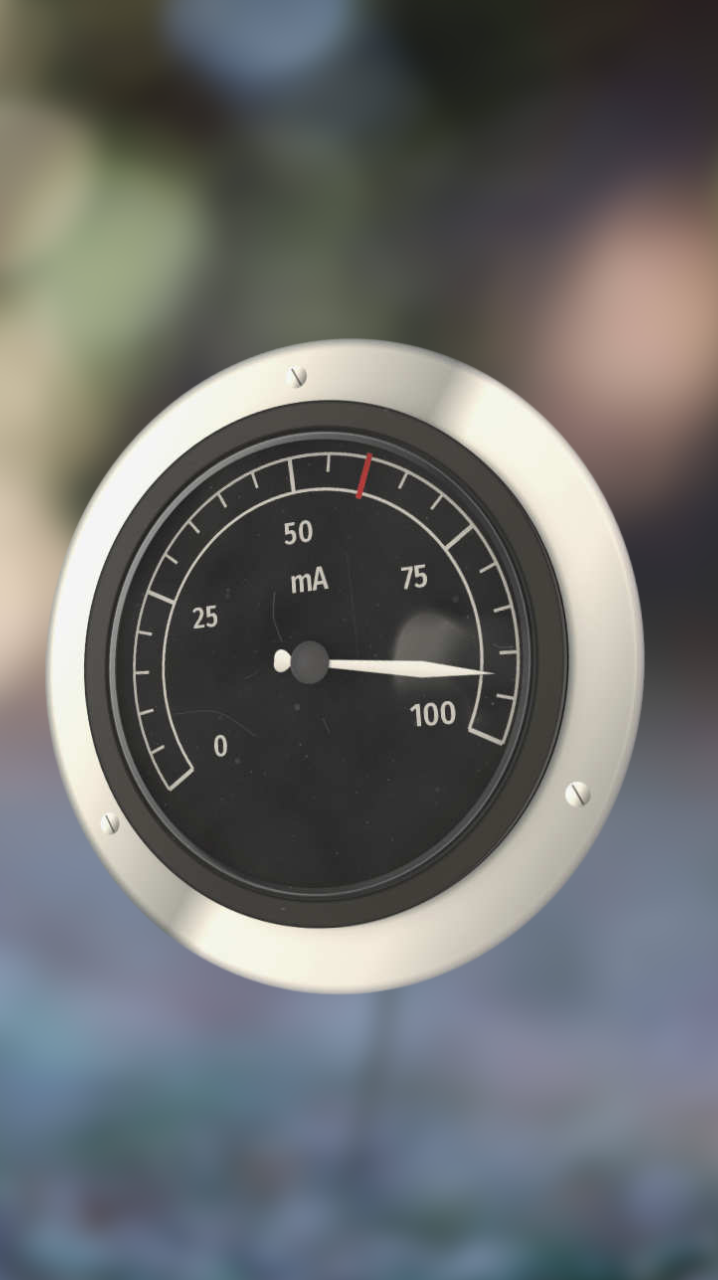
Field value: 92.5 mA
